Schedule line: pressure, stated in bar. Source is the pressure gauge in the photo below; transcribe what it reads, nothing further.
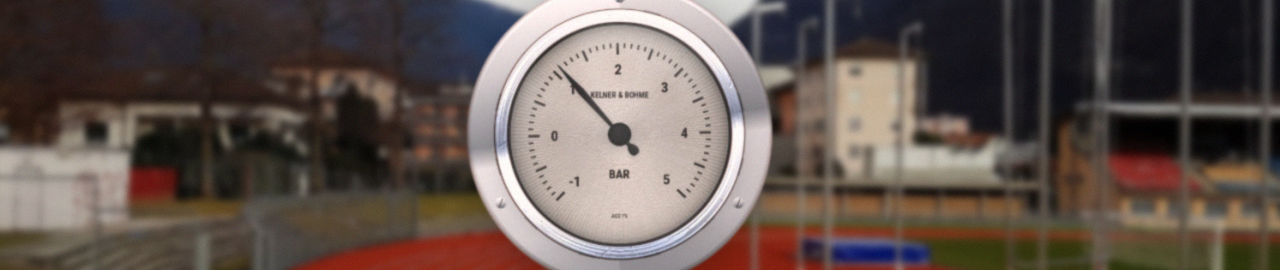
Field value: 1.1 bar
